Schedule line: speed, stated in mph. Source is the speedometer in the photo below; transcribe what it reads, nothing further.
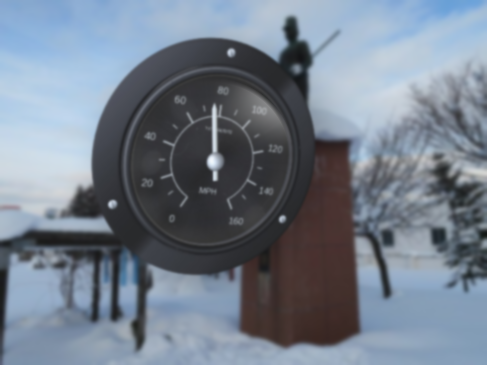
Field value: 75 mph
